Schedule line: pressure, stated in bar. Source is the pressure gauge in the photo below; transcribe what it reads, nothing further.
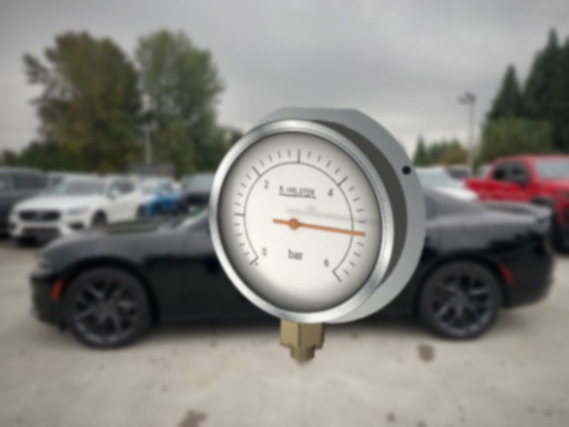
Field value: 5 bar
